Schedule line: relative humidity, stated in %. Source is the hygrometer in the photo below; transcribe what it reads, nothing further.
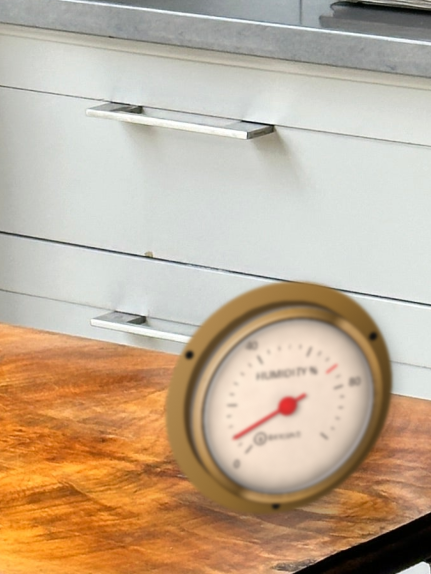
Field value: 8 %
